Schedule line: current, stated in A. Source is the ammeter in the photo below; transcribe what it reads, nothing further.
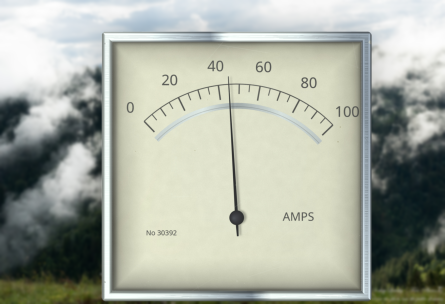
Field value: 45 A
